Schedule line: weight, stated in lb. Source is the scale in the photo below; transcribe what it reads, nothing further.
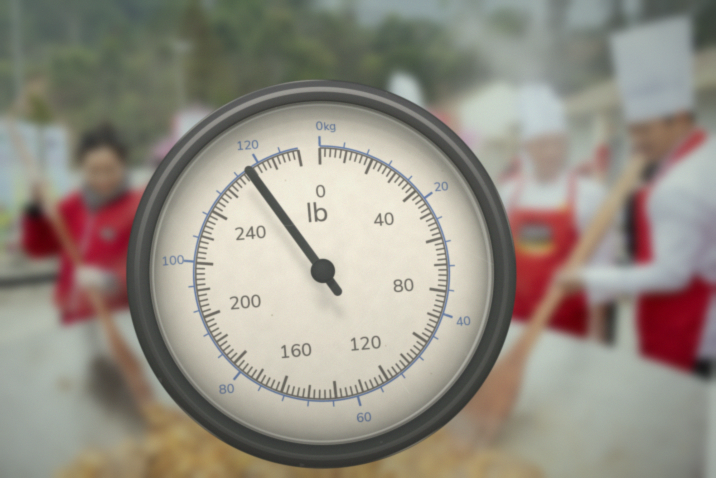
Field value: 260 lb
